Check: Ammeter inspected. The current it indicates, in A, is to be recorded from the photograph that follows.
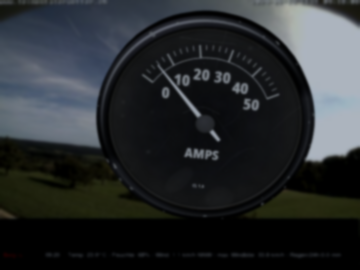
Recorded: 6 A
